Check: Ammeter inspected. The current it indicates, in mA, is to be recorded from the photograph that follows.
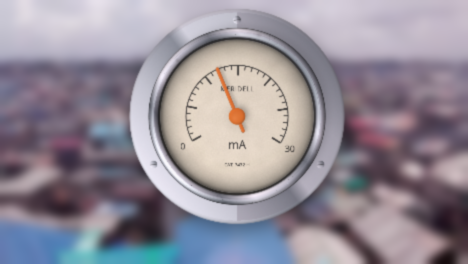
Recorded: 12 mA
